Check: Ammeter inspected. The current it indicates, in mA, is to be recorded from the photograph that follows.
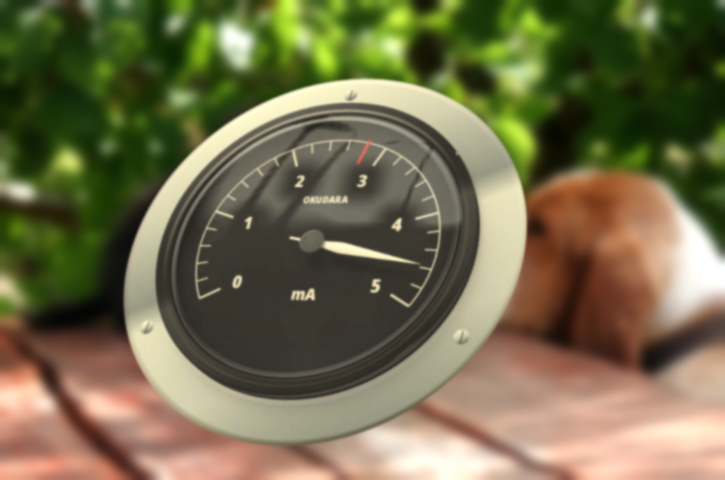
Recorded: 4.6 mA
